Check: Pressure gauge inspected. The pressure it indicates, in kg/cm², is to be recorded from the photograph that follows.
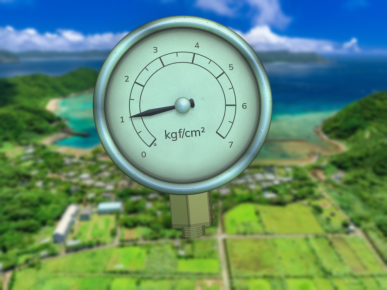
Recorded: 1 kg/cm²
